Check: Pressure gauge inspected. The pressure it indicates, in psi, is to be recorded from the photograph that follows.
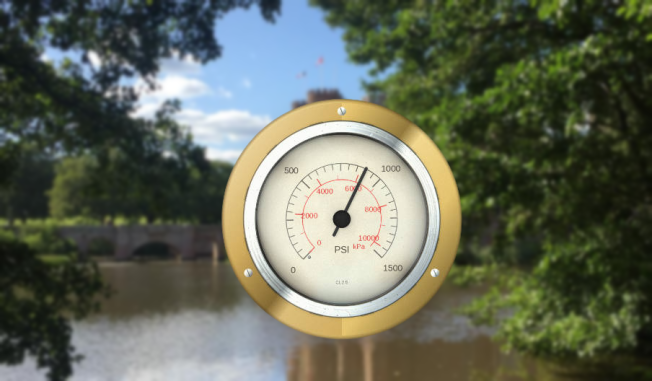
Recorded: 900 psi
